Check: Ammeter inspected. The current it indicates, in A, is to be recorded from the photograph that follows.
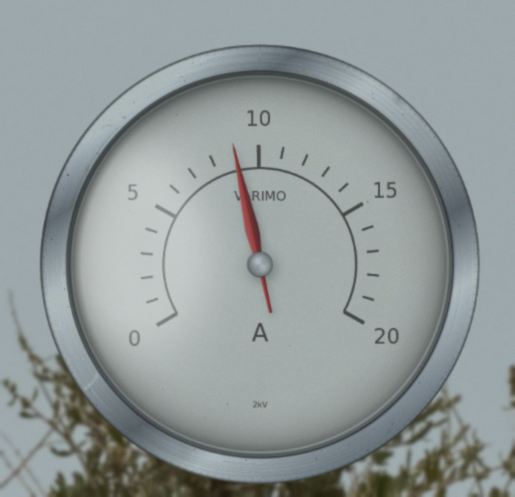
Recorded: 9 A
